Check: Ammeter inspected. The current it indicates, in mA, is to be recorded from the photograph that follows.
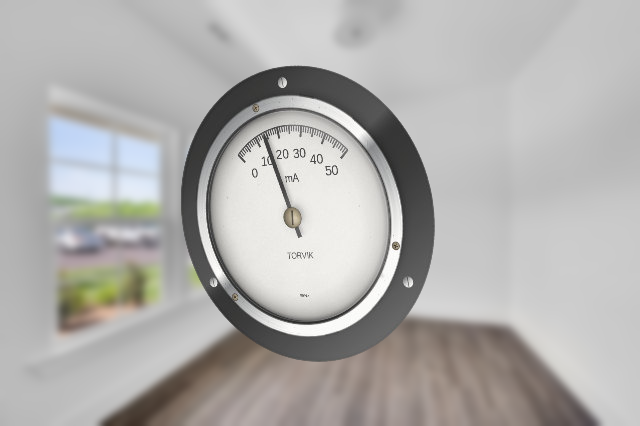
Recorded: 15 mA
